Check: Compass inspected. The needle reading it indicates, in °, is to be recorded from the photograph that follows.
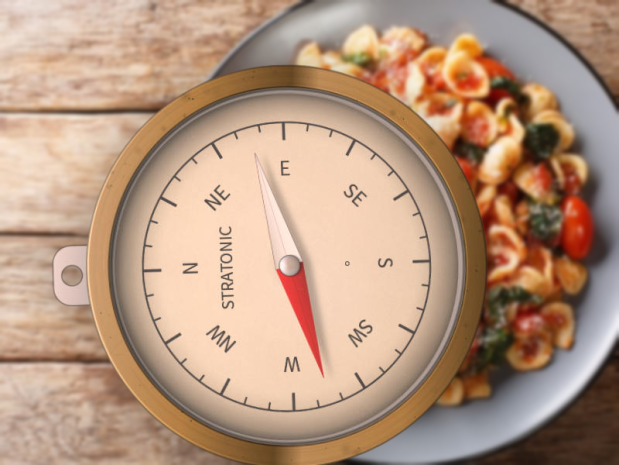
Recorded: 255 °
